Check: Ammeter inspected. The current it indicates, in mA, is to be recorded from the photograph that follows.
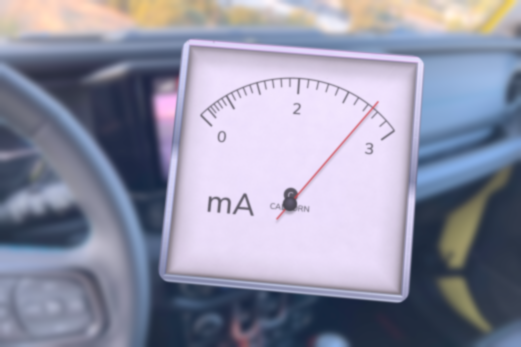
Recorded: 2.75 mA
